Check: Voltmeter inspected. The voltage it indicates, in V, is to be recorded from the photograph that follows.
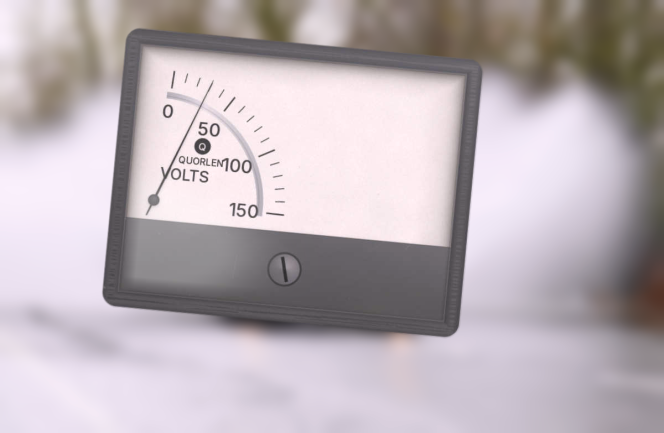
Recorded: 30 V
